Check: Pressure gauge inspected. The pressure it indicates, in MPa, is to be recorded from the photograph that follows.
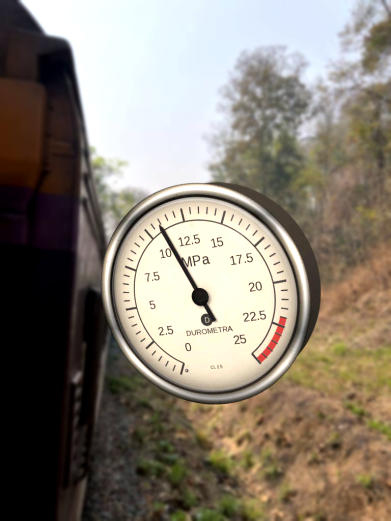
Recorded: 11 MPa
